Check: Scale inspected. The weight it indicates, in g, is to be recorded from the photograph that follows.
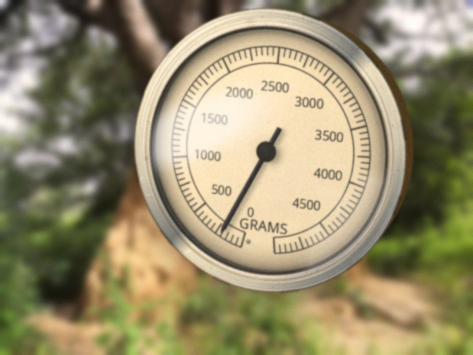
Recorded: 200 g
